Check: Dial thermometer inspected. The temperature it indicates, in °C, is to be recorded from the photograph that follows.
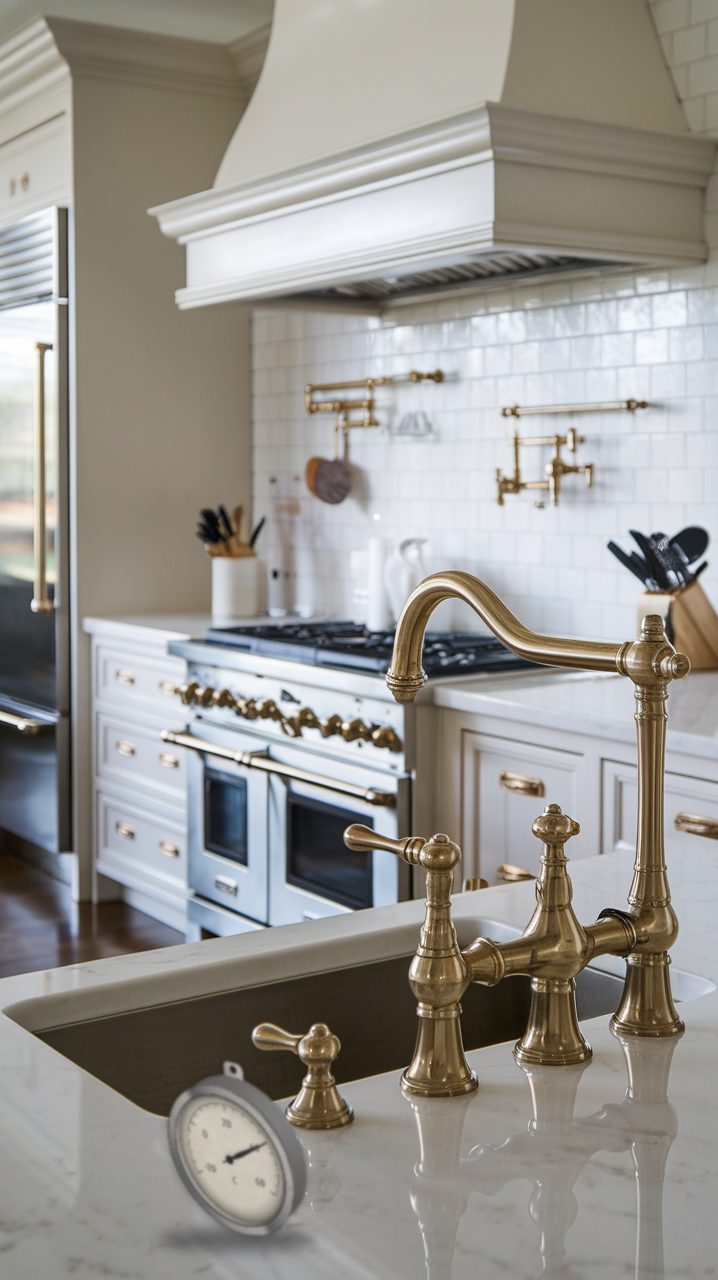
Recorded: 40 °C
